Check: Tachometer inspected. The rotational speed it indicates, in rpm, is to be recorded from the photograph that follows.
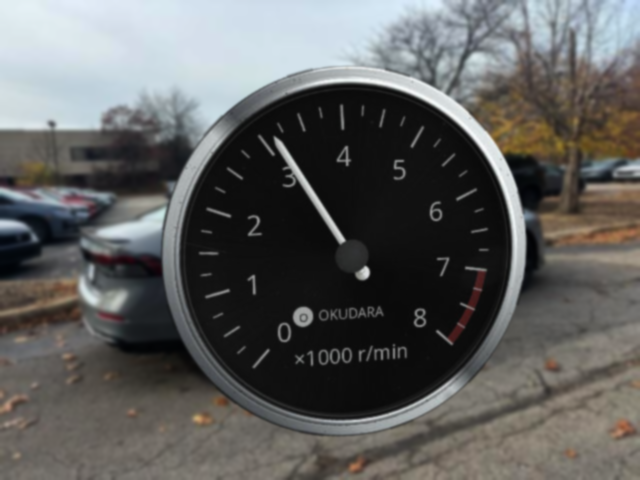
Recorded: 3125 rpm
